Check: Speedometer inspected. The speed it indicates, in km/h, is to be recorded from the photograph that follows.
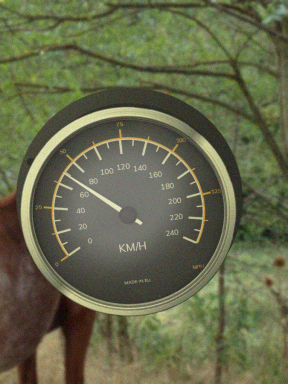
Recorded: 70 km/h
